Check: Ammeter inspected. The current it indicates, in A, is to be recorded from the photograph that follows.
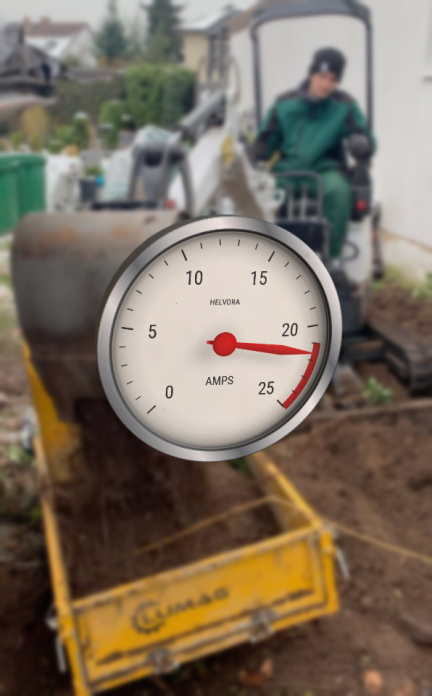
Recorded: 21.5 A
